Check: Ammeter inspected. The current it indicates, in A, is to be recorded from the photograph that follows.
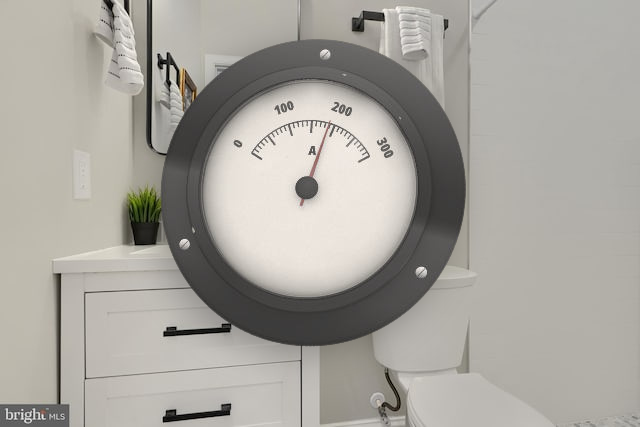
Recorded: 190 A
